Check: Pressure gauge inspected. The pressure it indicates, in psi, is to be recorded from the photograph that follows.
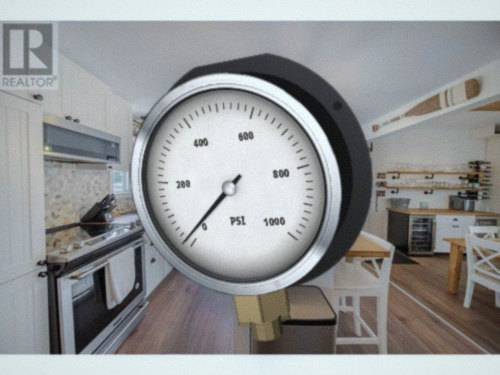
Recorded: 20 psi
